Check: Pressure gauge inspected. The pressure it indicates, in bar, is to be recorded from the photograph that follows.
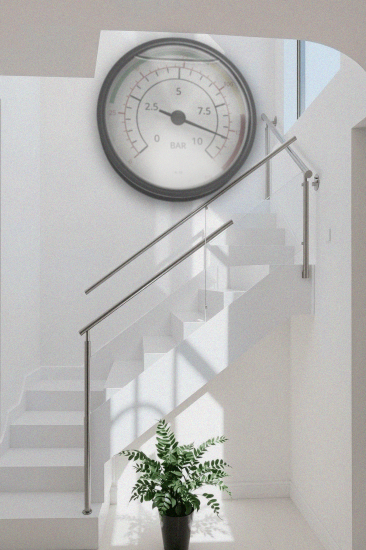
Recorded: 9 bar
